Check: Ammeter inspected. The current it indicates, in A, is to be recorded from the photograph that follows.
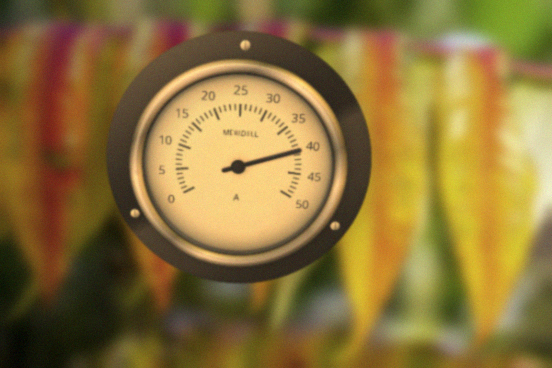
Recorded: 40 A
